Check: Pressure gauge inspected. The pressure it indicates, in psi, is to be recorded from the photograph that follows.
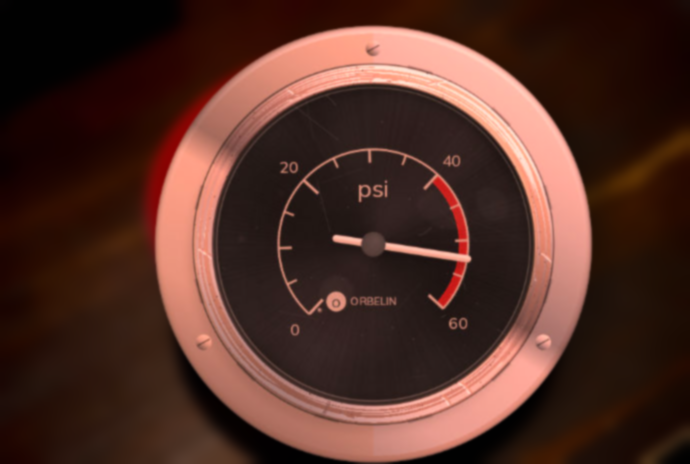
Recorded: 52.5 psi
